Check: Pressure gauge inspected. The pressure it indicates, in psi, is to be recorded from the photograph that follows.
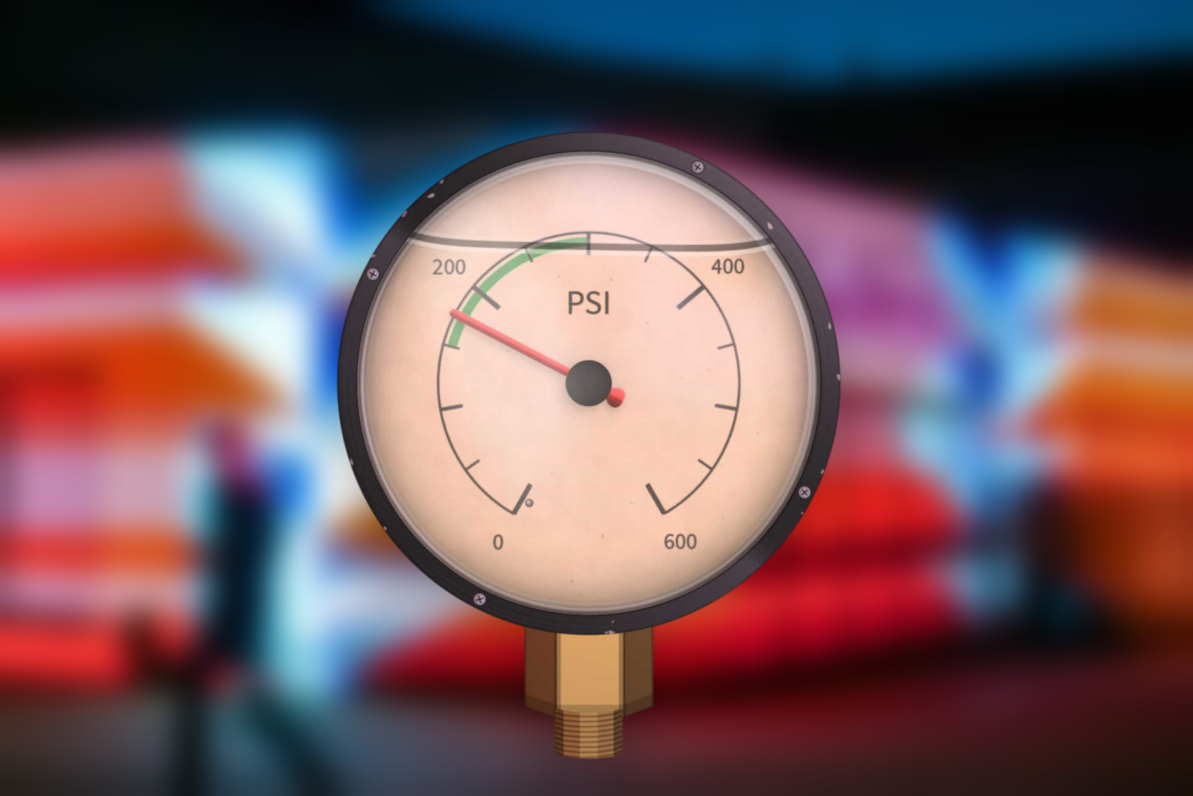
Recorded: 175 psi
